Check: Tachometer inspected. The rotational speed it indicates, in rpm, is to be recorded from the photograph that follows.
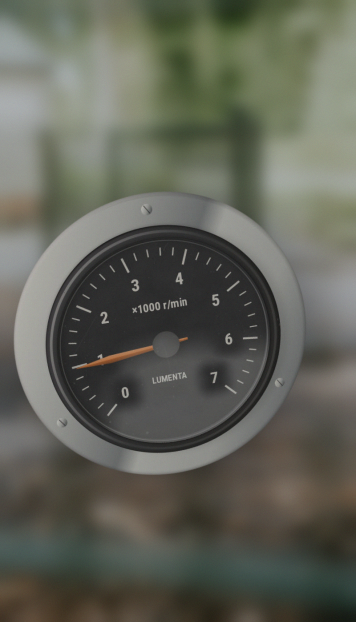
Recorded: 1000 rpm
